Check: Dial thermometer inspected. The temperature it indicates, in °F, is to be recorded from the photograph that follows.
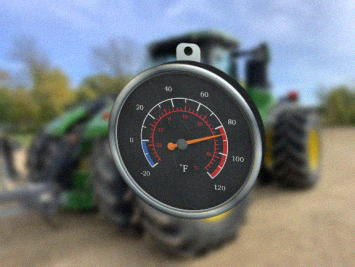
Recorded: 85 °F
